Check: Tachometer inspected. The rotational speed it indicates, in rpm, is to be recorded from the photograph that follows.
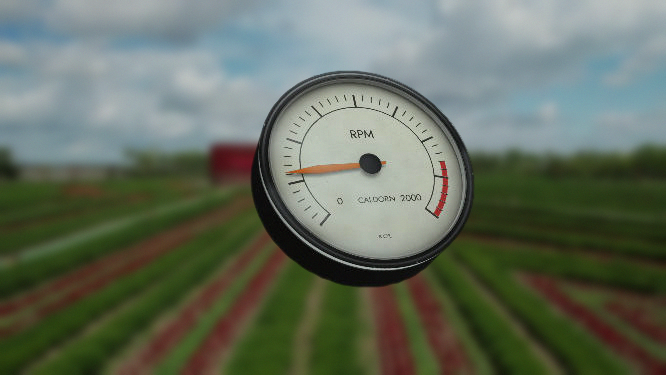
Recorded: 300 rpm
